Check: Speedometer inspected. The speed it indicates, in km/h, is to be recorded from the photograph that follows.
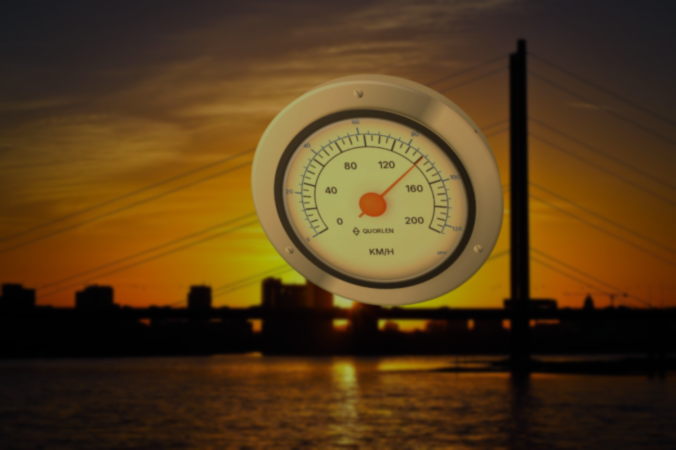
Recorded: 140 km/h
